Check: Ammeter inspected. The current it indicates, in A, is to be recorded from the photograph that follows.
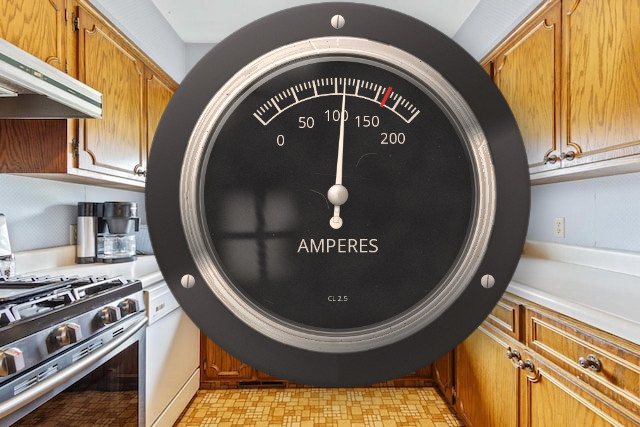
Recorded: 110 A
